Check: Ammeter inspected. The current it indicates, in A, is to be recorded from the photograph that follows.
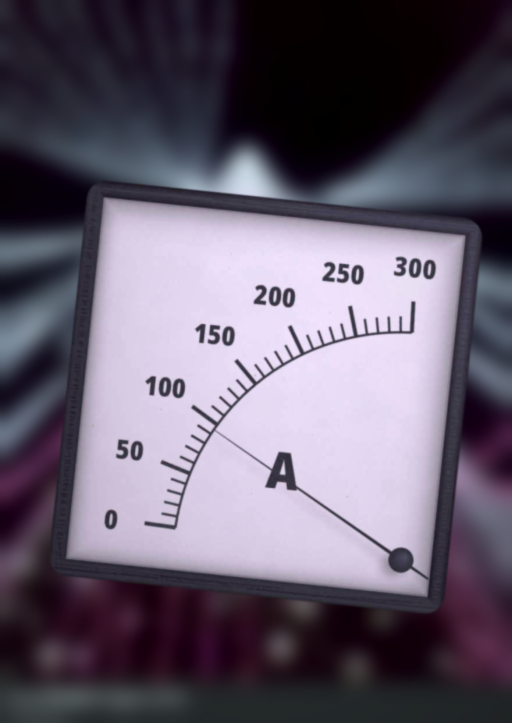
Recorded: 95 A
